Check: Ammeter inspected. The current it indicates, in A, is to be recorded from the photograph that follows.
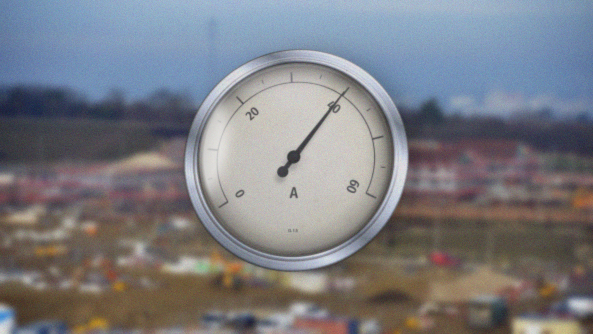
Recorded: 40 A
